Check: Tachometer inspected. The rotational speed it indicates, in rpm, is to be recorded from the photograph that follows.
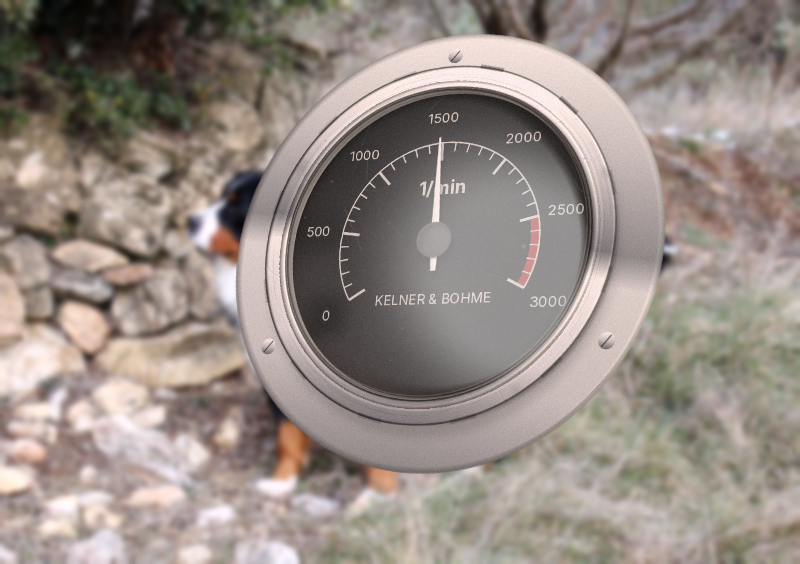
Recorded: 1500 rpm
